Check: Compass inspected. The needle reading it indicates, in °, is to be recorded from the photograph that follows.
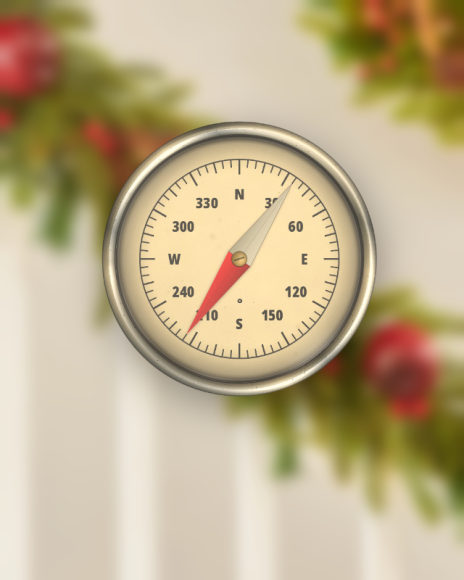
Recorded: 215 °
